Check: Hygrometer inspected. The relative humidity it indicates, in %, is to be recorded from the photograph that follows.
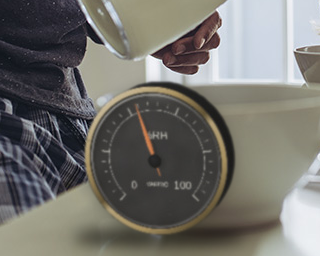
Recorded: 44 %
